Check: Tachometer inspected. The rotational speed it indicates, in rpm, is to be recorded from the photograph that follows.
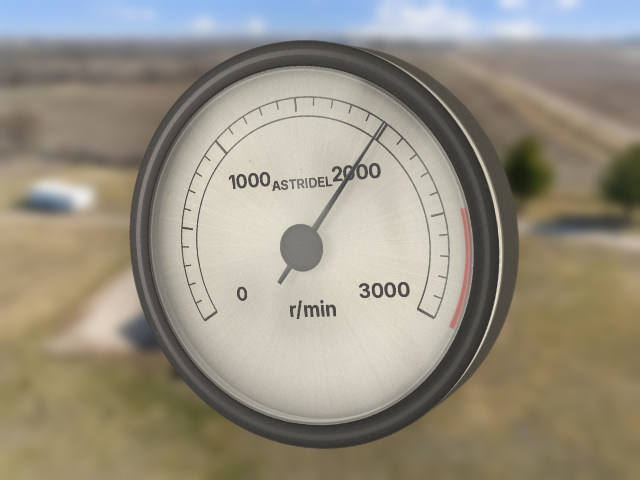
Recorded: 2000 rpm
